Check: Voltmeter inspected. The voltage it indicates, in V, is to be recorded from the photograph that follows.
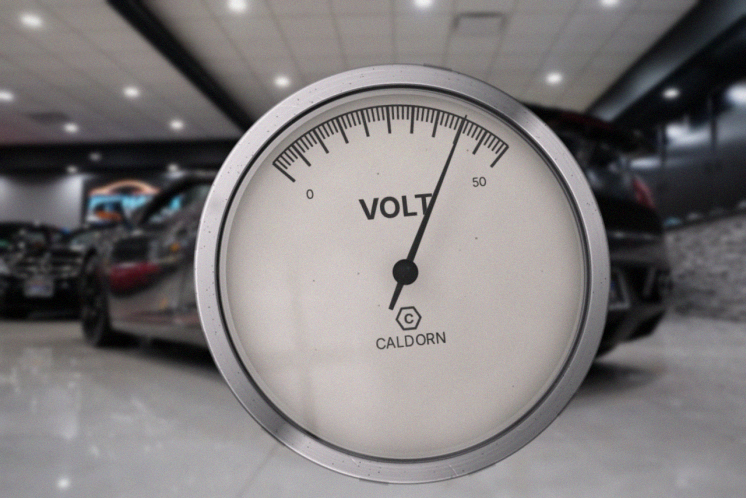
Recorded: 40 V
